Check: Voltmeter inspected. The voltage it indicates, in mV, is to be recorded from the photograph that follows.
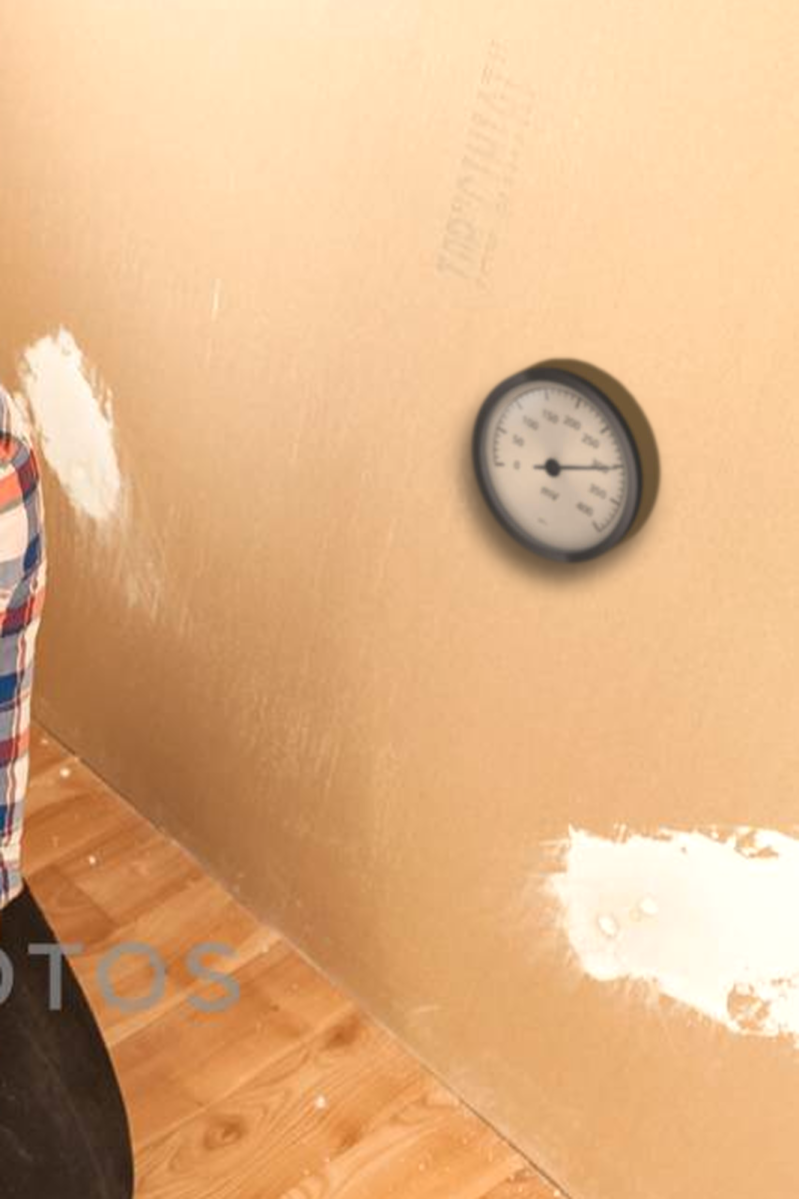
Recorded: 300 mV
